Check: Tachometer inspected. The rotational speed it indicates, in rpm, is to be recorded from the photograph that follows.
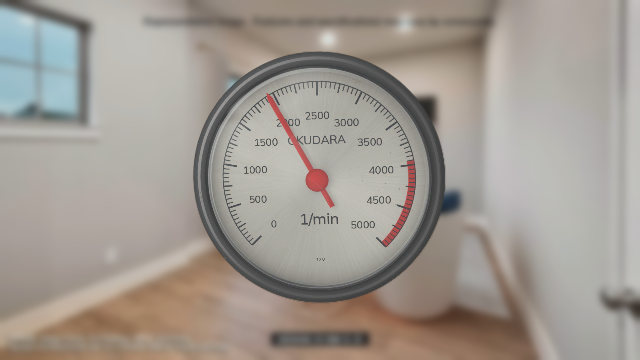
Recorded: 1950 rpm
